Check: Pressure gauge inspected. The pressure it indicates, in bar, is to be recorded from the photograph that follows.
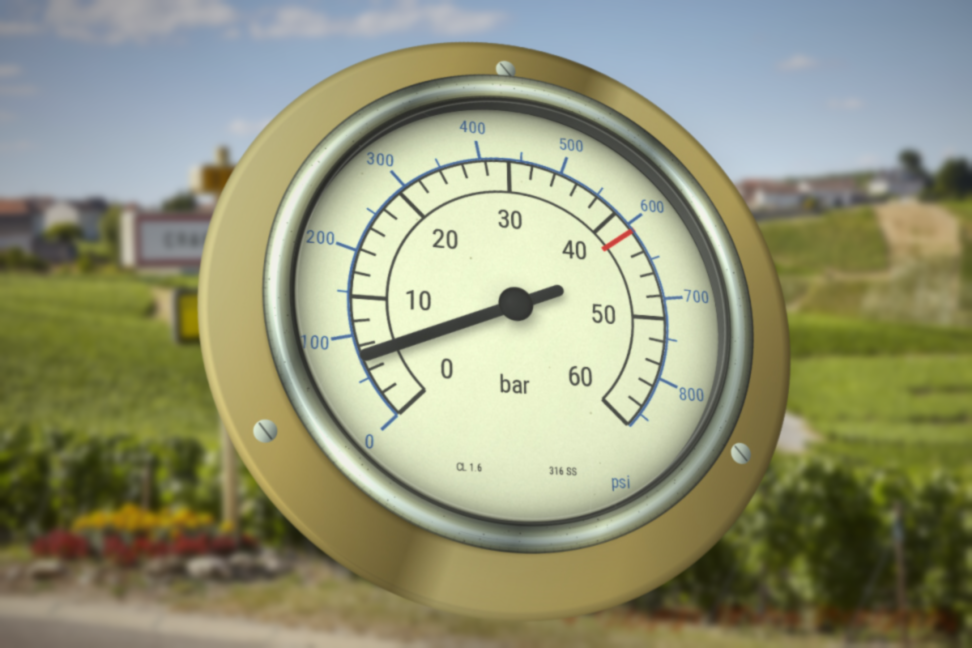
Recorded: 5 bar
